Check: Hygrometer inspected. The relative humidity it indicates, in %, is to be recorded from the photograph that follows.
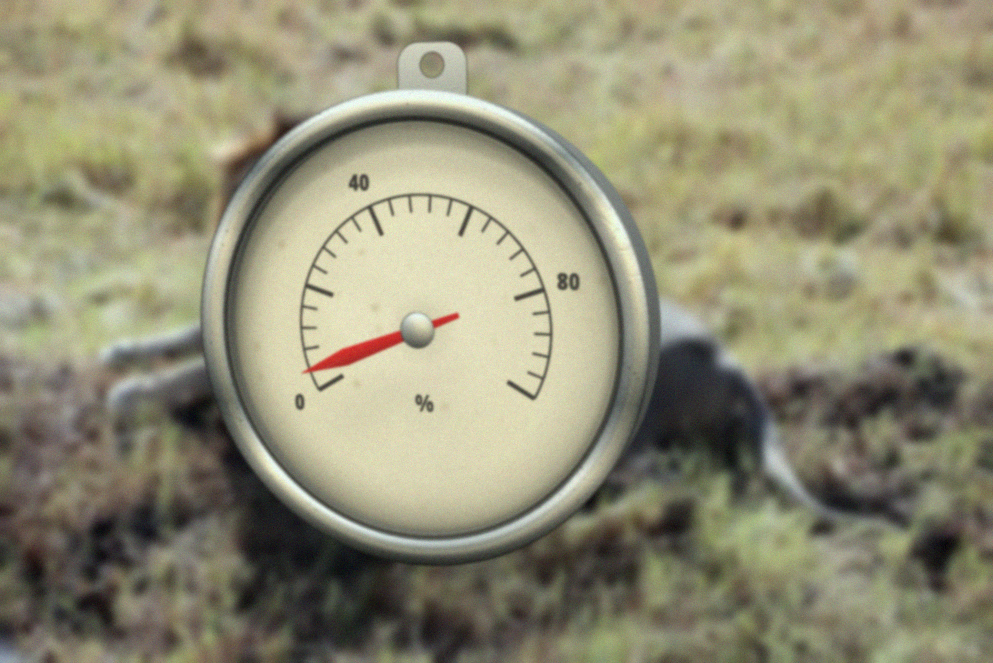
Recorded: 4 %
